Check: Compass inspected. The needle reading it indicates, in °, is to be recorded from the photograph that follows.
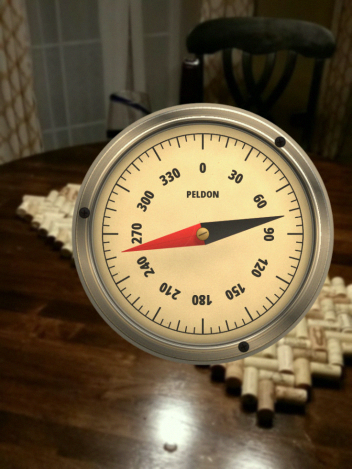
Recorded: 257.5 °
